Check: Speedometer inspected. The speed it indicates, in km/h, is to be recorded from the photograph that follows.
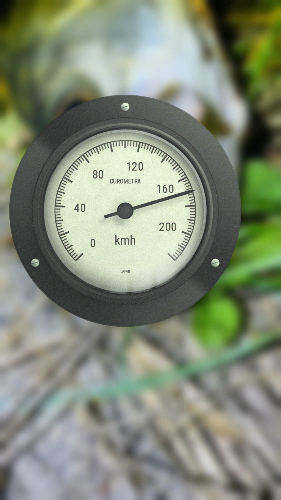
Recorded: 170 km/h
